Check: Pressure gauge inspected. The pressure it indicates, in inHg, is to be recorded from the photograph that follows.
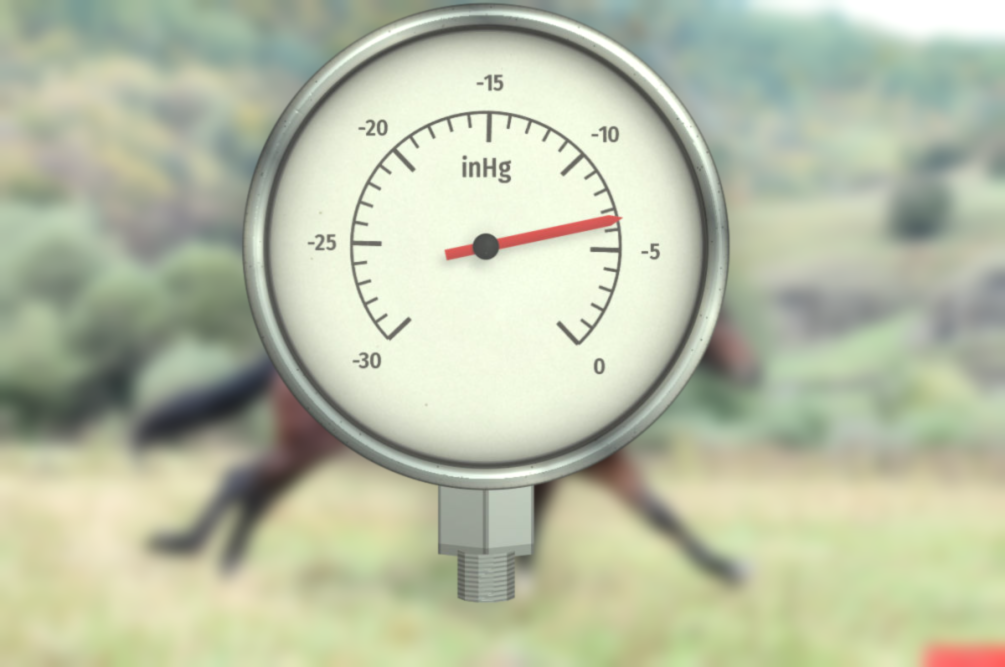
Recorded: -6.5 inHg
